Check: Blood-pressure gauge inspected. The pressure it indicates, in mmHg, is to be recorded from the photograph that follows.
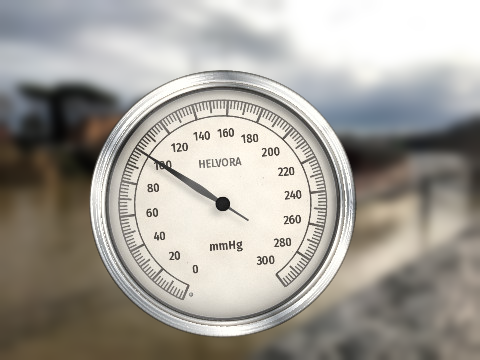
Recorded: 100 mmHg
